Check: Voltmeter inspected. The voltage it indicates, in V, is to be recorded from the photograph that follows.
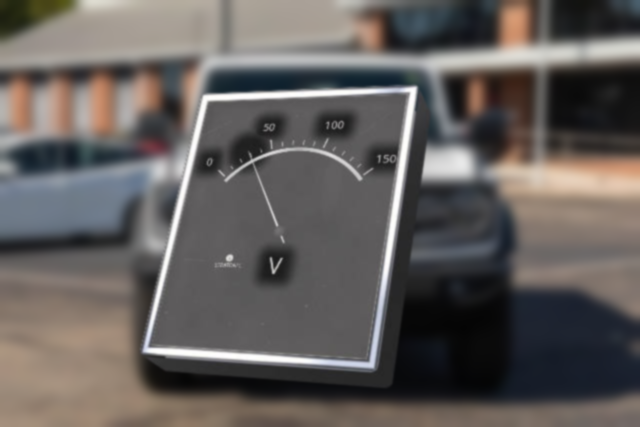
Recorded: 30 V
